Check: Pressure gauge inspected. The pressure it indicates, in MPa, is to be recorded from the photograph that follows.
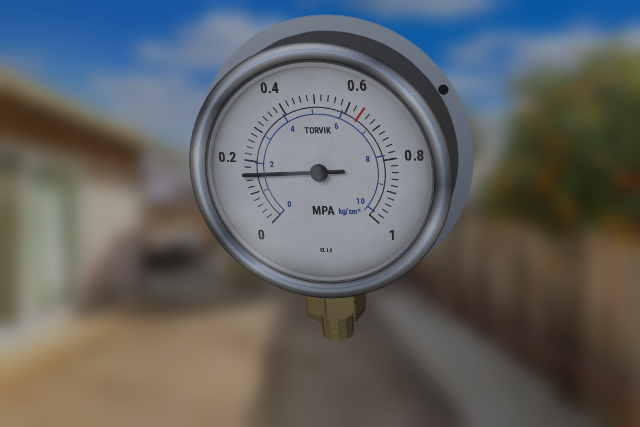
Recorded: 0.16 MPa
